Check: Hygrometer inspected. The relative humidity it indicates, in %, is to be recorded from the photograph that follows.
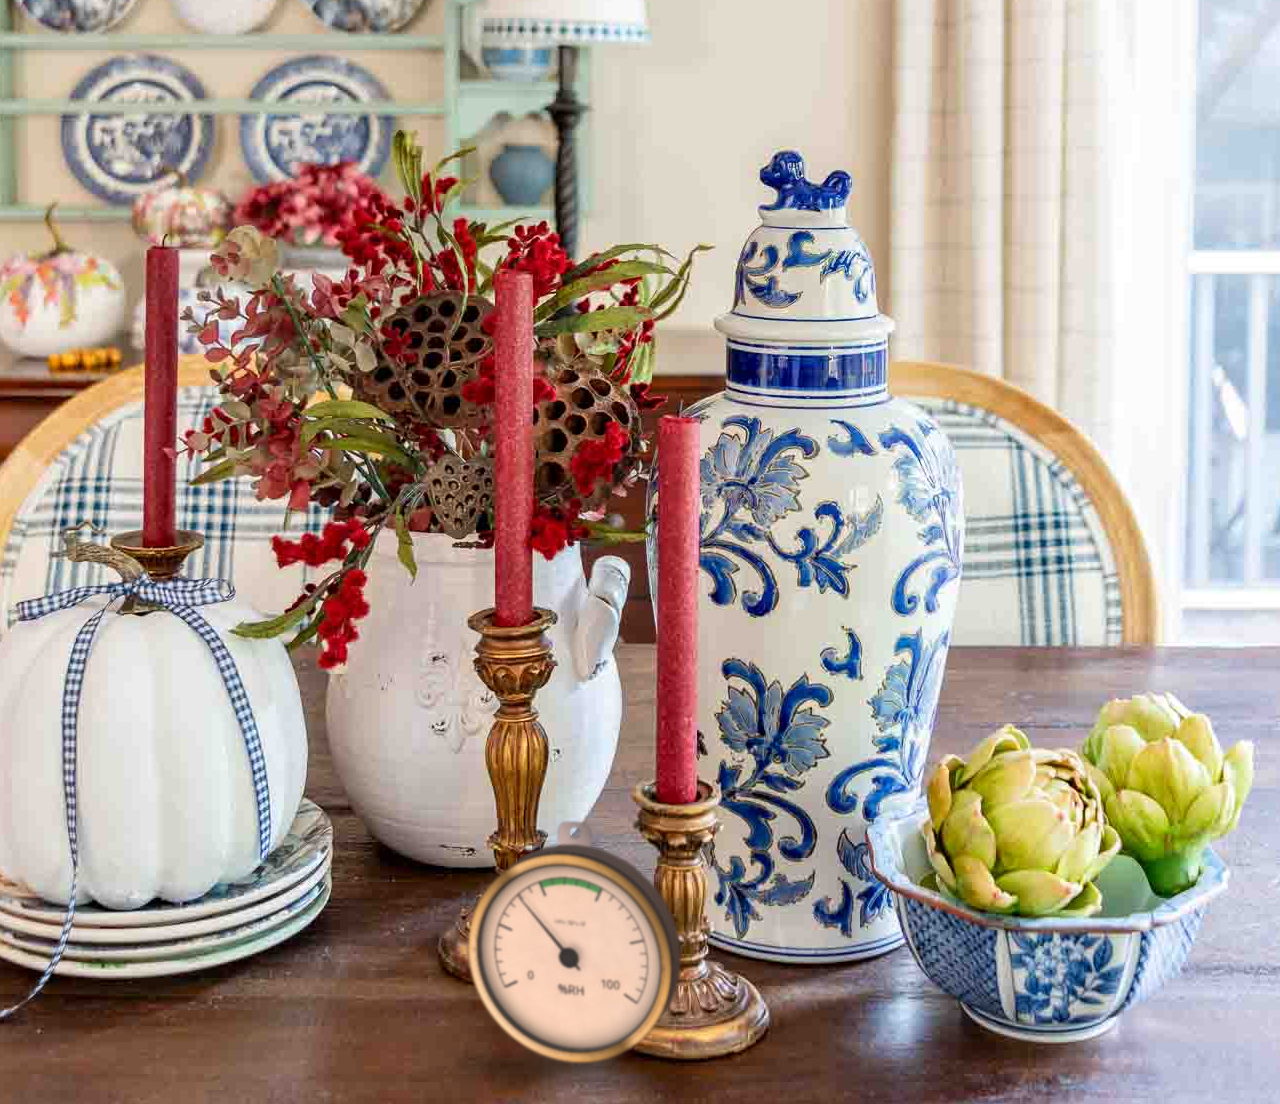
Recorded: 32 %
